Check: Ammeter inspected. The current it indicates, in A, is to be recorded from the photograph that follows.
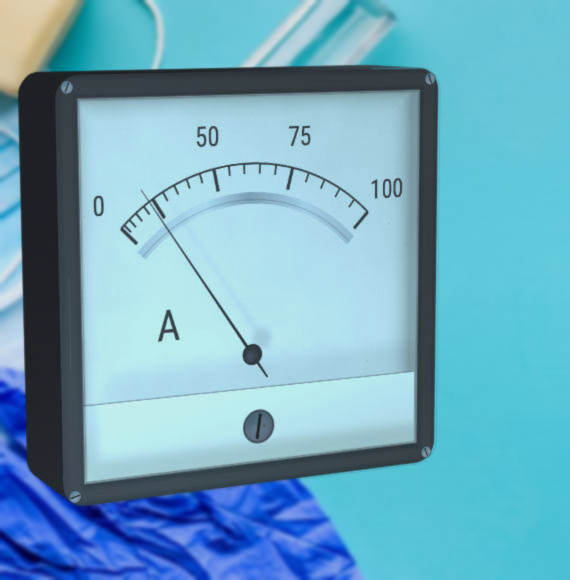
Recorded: 22.5 A
